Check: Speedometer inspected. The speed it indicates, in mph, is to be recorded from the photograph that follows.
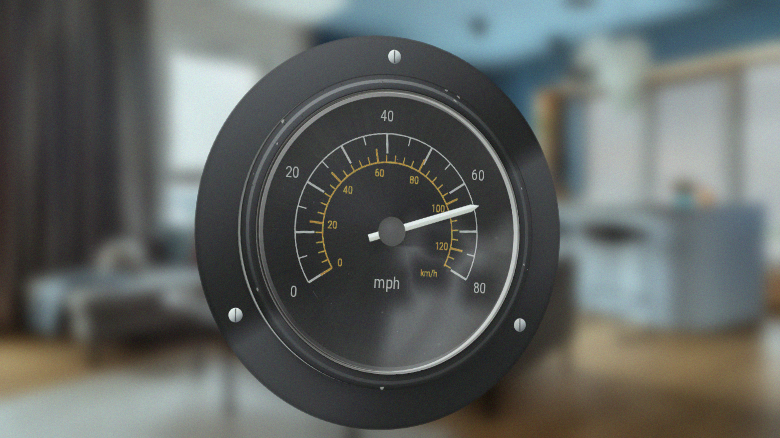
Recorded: 65 mph
